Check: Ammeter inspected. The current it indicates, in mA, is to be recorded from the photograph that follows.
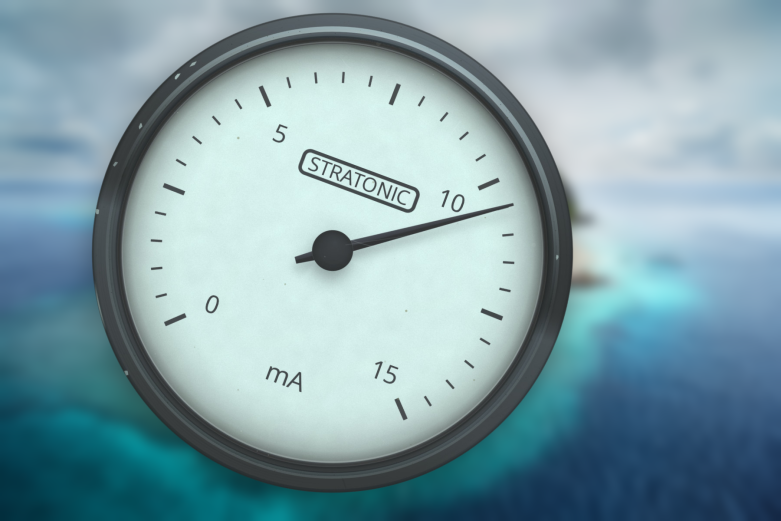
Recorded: 10.5 mA
